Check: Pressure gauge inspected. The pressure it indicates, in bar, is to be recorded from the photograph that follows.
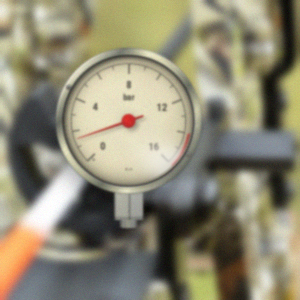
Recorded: 1.5 bar
